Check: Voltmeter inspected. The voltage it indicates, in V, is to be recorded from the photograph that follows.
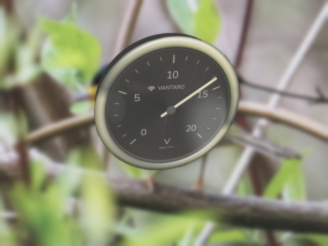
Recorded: 14 V
